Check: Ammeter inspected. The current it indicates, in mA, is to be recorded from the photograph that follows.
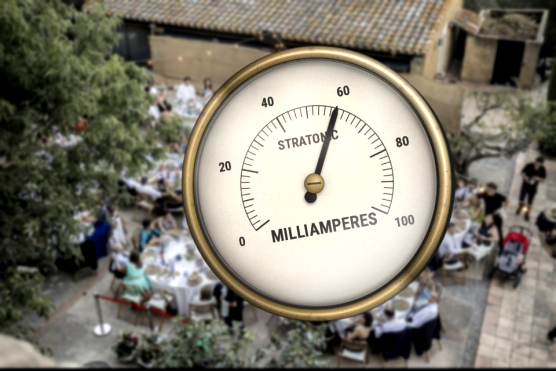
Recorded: 60 mA
